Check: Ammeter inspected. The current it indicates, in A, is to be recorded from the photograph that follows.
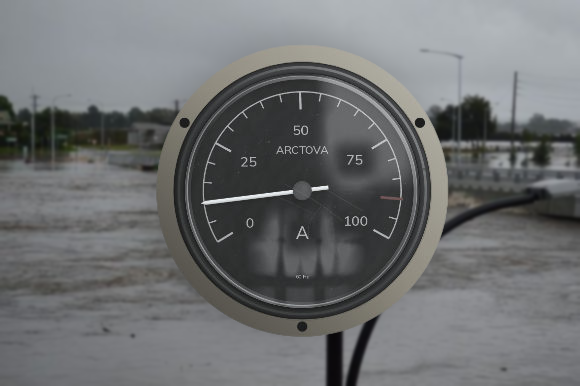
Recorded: 10 A
